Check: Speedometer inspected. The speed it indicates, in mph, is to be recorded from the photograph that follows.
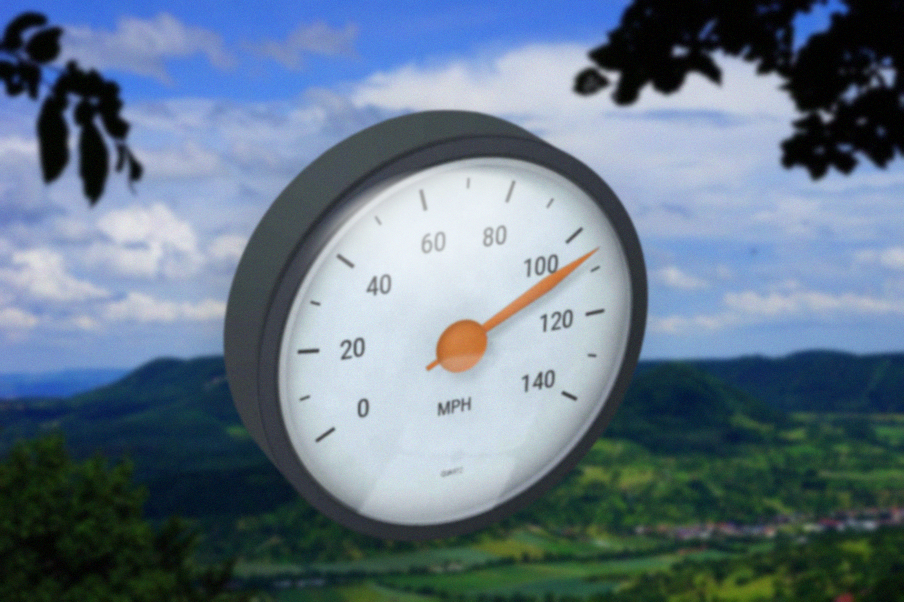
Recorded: 105 mph
